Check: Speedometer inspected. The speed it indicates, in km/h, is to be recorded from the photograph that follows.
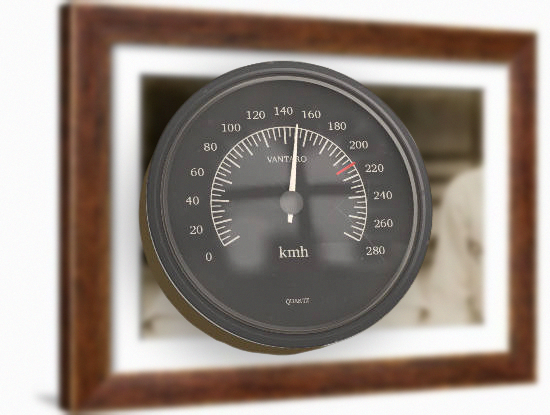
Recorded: 150 km/h
